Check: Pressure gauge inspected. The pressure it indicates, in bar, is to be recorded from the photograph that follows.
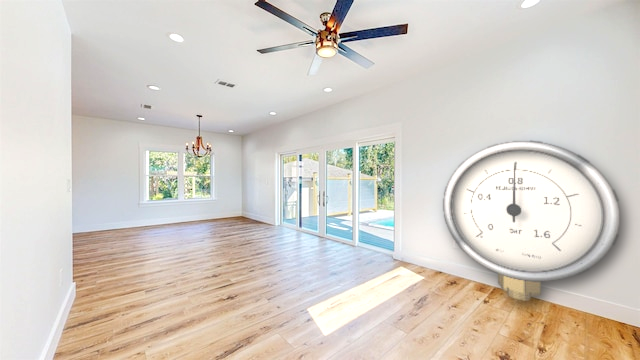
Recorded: 0.8 bar
